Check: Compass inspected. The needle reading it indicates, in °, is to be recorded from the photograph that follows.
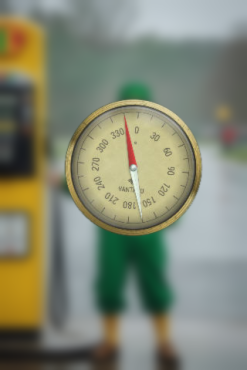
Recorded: 345 °
